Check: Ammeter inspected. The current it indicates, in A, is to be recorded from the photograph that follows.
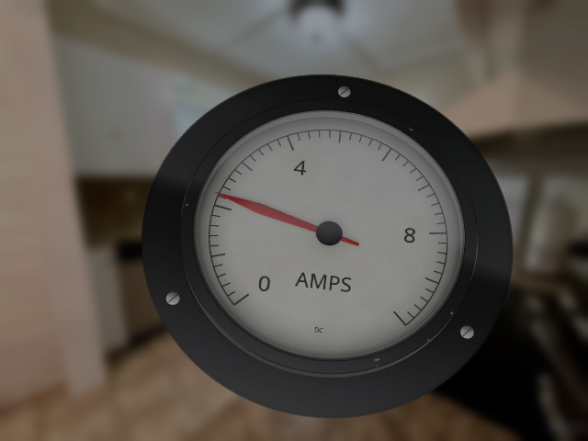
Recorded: 2.2 A
